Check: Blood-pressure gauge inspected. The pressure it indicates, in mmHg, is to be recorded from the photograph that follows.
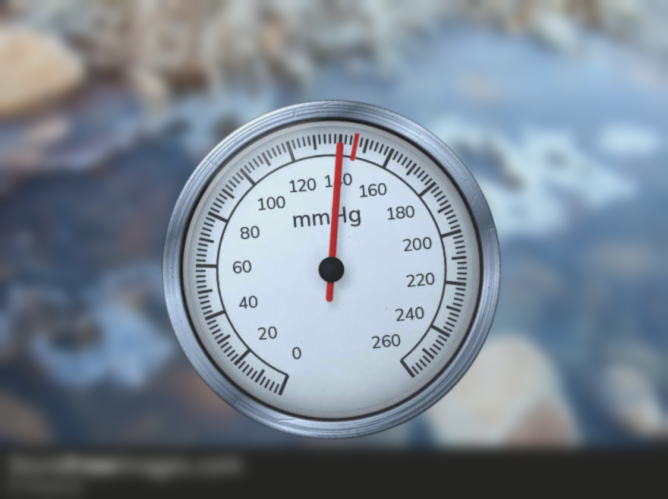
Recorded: 140 mmHg
